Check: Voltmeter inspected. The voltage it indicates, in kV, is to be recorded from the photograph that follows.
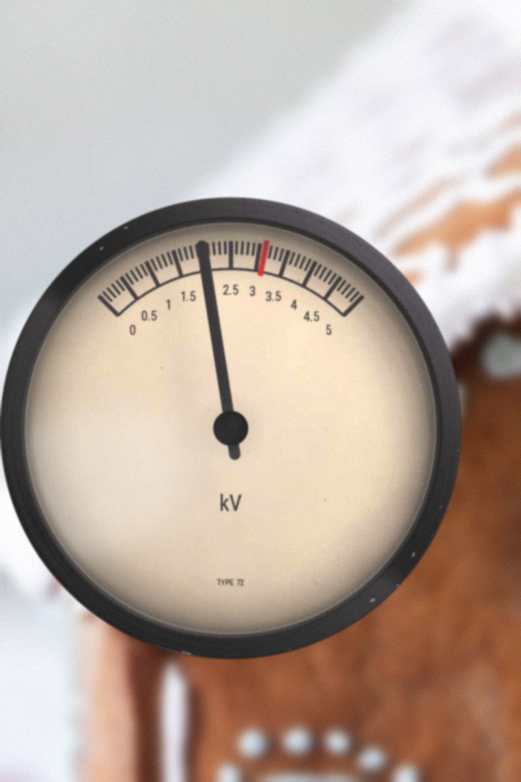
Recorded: 2 kV
